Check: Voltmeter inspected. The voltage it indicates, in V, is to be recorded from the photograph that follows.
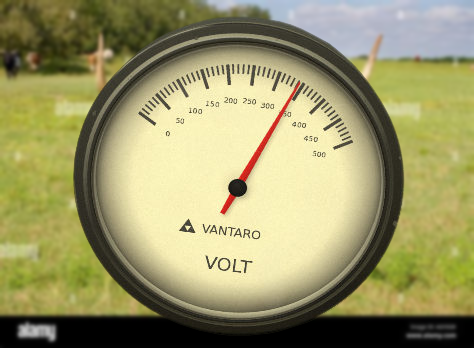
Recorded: 340 V
